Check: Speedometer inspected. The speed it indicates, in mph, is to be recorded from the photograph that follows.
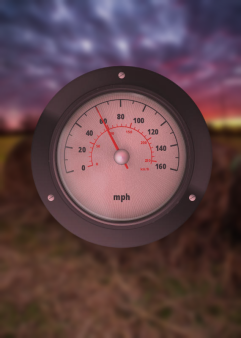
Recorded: 60 mph
